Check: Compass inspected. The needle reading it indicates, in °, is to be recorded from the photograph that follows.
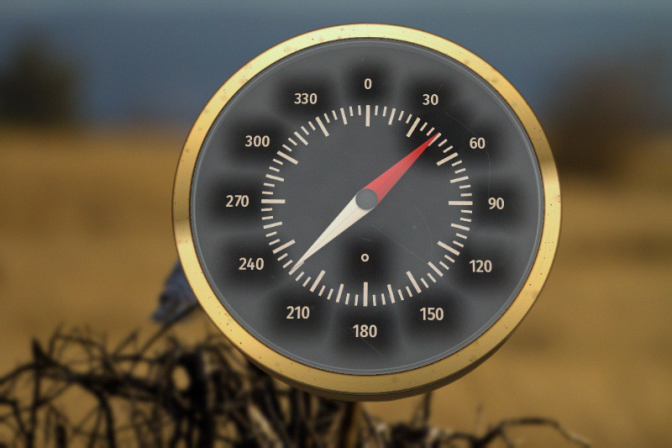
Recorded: 45 °
